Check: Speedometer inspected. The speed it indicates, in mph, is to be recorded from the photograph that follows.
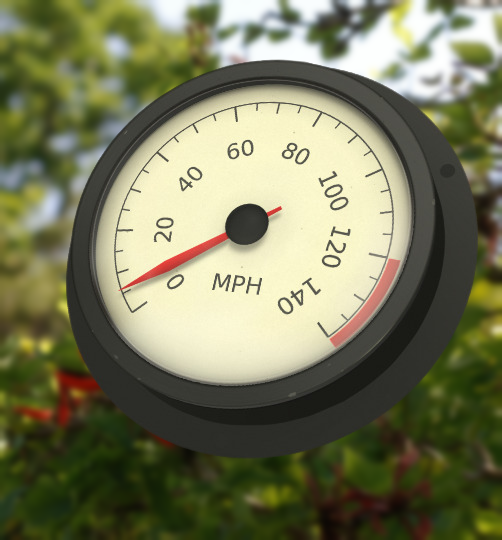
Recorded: 5 mph
